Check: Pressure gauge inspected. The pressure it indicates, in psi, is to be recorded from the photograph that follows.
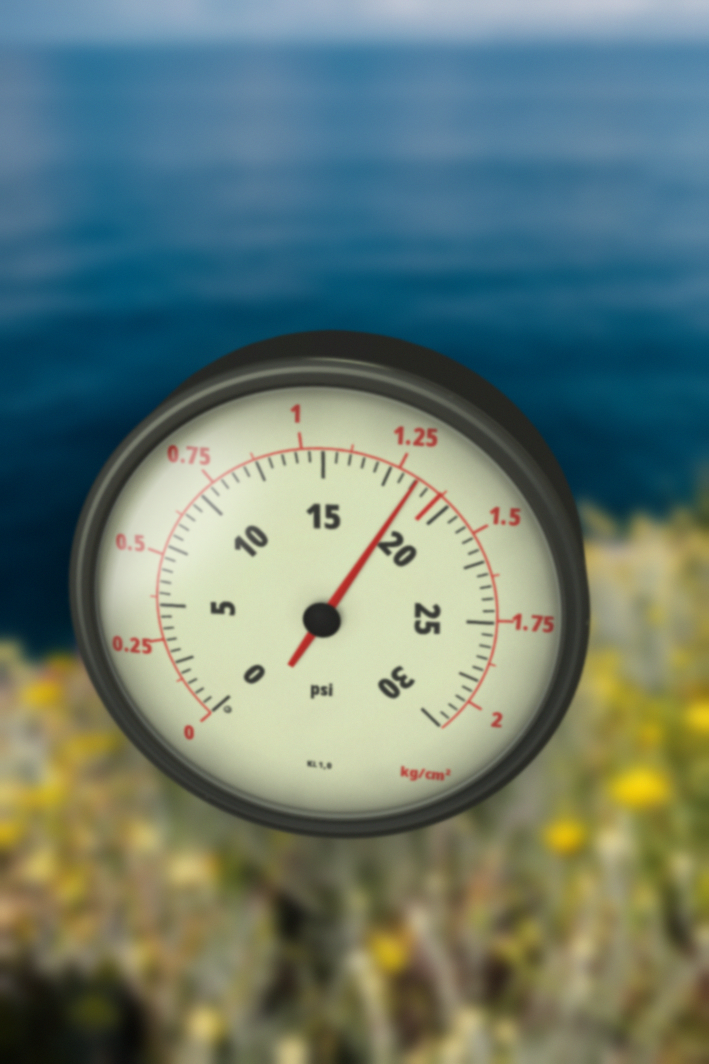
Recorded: 18.5 psi
